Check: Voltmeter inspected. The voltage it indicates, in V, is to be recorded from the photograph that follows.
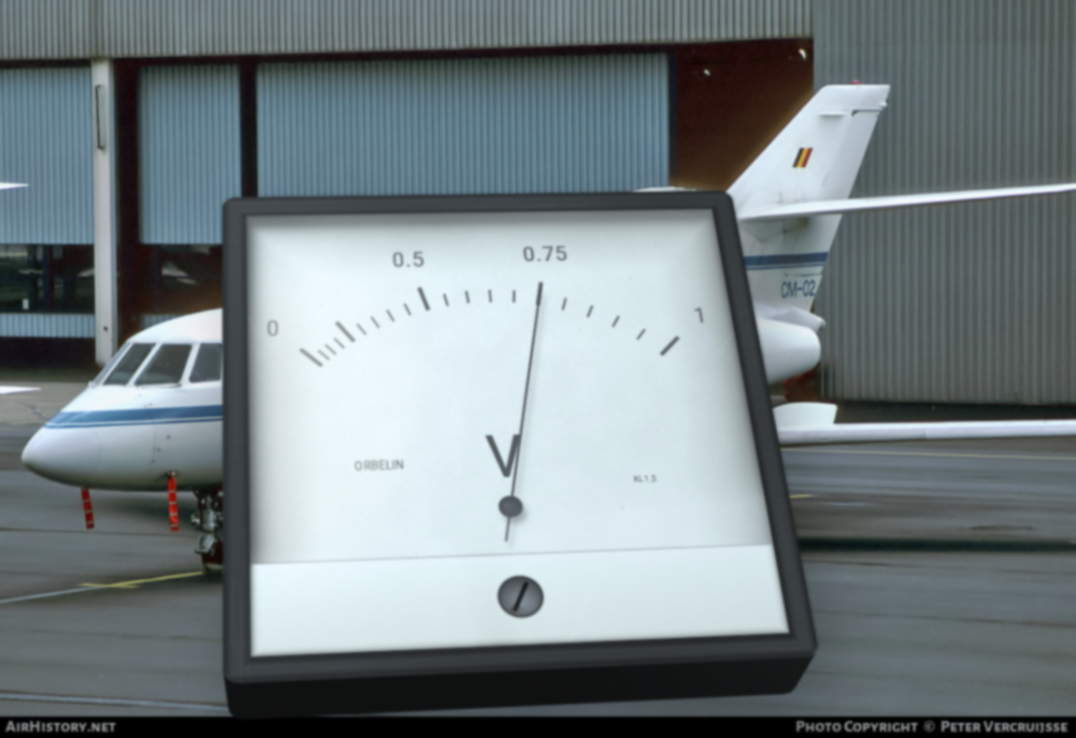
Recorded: 0.75 V
